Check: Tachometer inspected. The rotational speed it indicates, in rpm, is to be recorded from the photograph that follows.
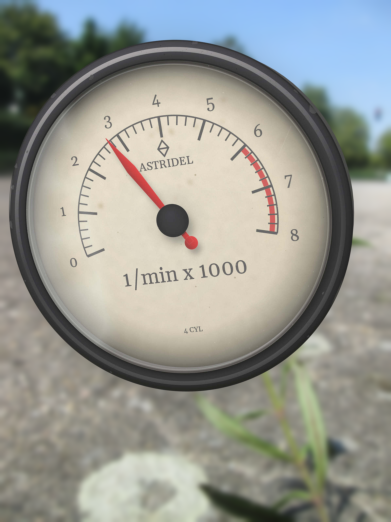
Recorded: 2800 rpm
